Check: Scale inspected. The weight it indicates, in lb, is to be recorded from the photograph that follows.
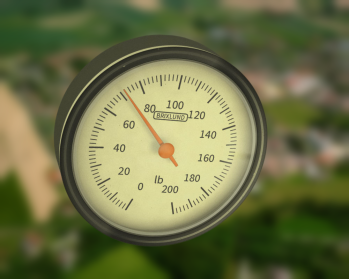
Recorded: 72 lb
